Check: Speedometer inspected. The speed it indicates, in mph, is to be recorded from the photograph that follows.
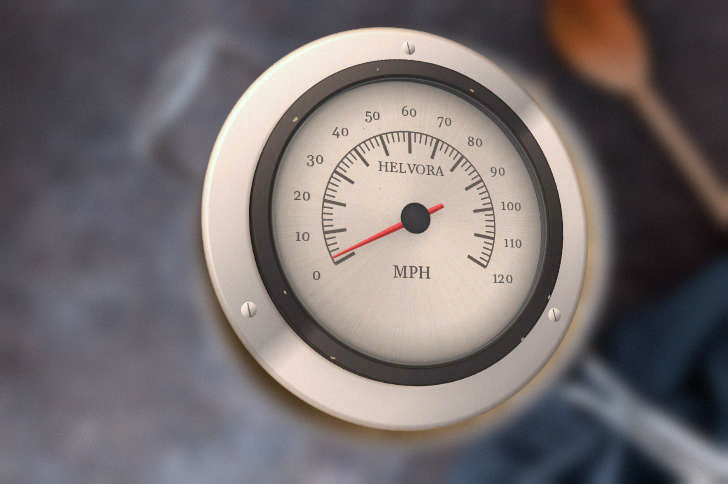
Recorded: 2 mph
